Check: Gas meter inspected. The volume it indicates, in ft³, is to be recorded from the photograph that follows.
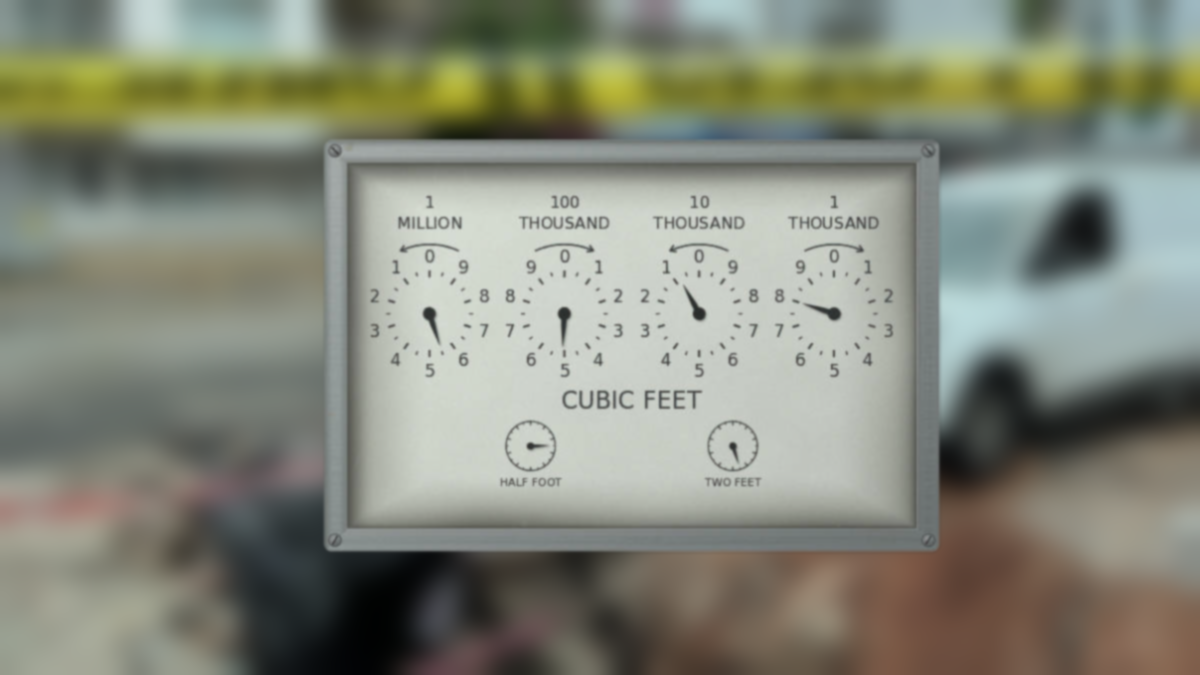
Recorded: 550800 ft³
